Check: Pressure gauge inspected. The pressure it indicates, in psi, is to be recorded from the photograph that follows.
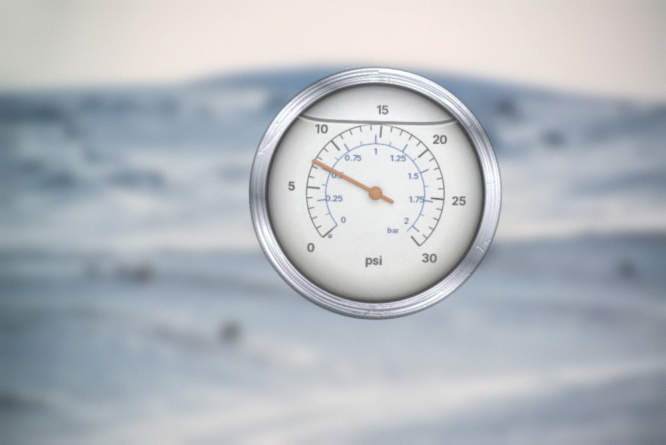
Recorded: 7.5 psi
